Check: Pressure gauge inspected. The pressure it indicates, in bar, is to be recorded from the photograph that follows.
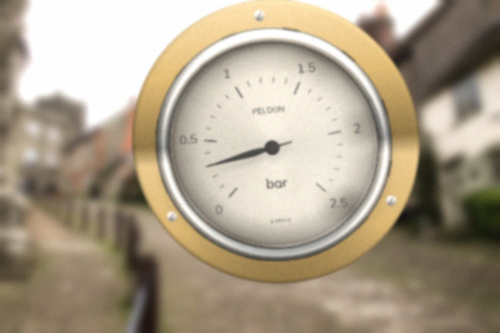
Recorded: 0.3 bar
